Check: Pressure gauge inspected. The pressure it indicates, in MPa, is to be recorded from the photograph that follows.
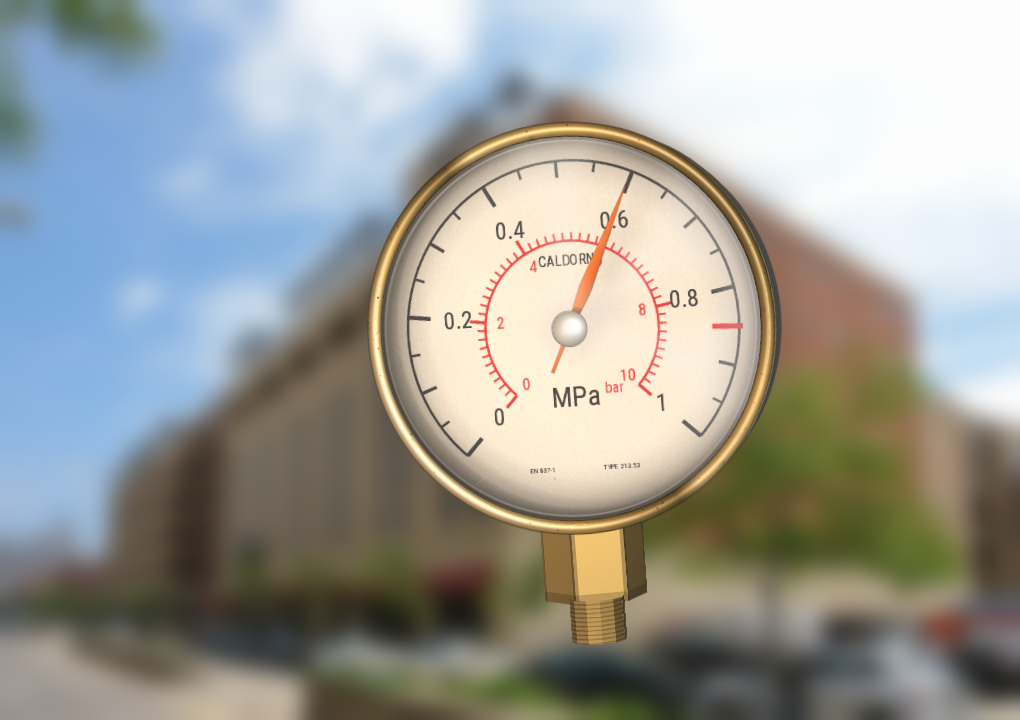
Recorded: 0.6 MPa
